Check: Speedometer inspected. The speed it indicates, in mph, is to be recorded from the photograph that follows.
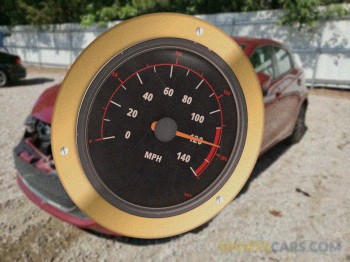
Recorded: 120 mph
